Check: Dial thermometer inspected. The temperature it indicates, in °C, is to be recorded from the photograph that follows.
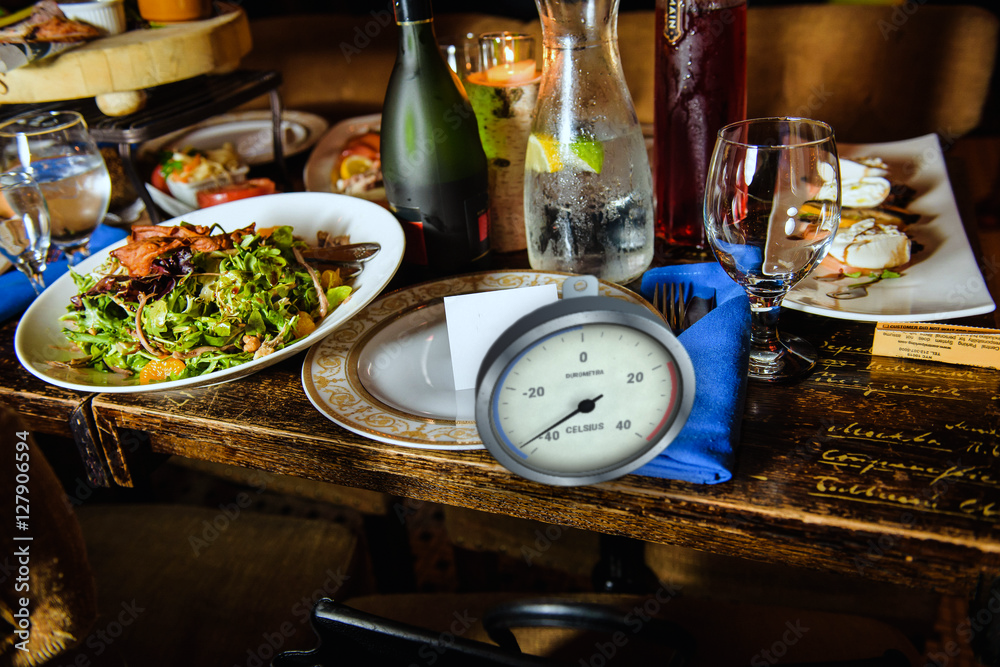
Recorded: -36 °C
